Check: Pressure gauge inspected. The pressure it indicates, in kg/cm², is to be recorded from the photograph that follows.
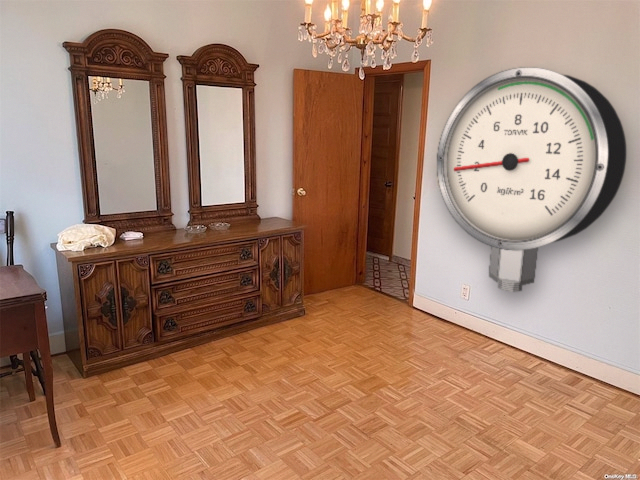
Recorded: 2 kg/cm²
